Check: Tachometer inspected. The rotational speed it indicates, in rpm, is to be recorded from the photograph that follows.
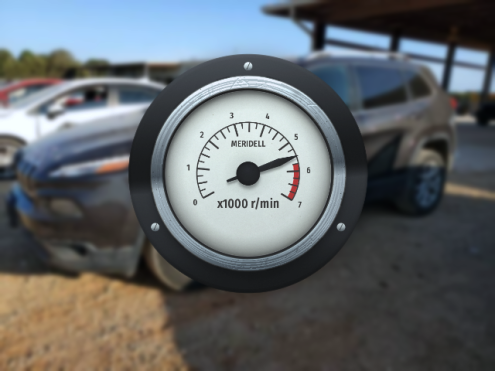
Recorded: 5500 rpm
